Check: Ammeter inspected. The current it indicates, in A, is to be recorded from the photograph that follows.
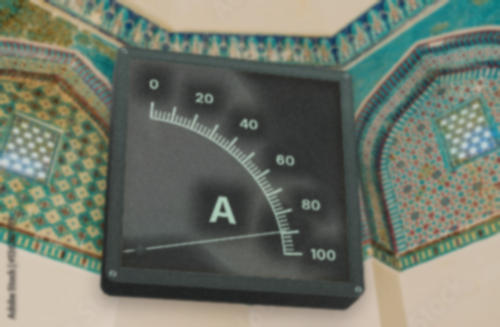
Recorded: 90 A
